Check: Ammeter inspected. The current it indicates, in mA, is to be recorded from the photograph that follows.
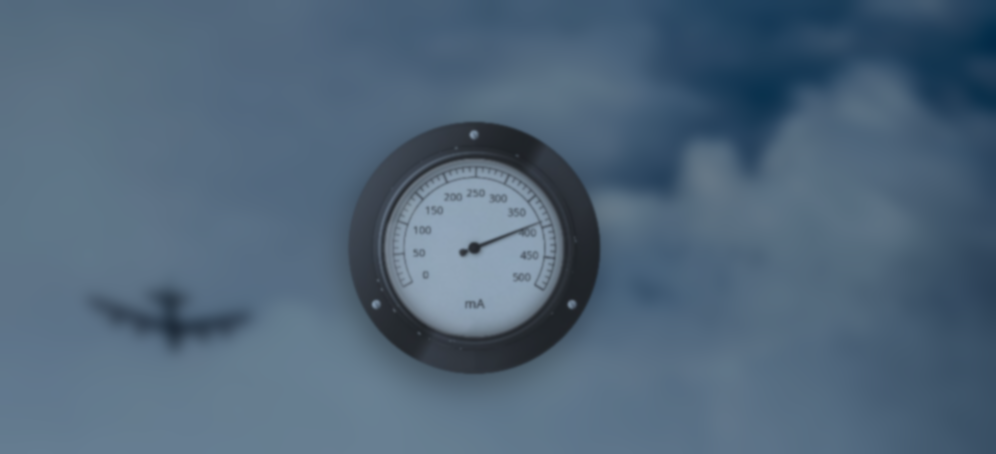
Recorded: 390 mA
